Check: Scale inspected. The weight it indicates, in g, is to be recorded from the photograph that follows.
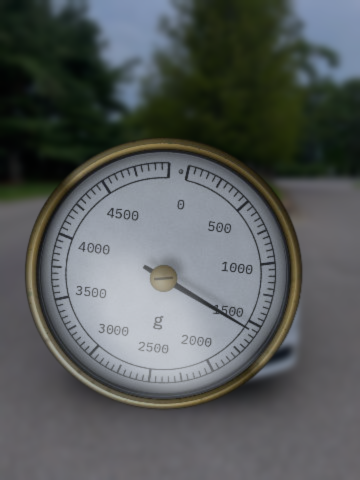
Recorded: 1550 g
